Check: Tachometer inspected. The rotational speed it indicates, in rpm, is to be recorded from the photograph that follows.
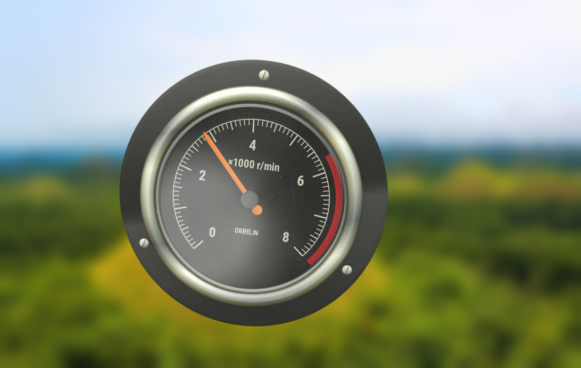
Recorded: 2900 rpm
